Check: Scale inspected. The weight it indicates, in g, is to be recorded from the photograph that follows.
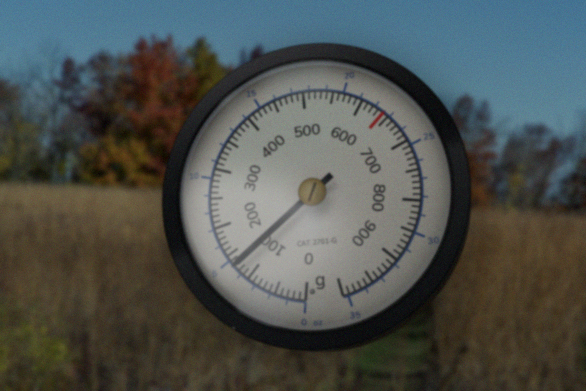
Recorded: 130 g
